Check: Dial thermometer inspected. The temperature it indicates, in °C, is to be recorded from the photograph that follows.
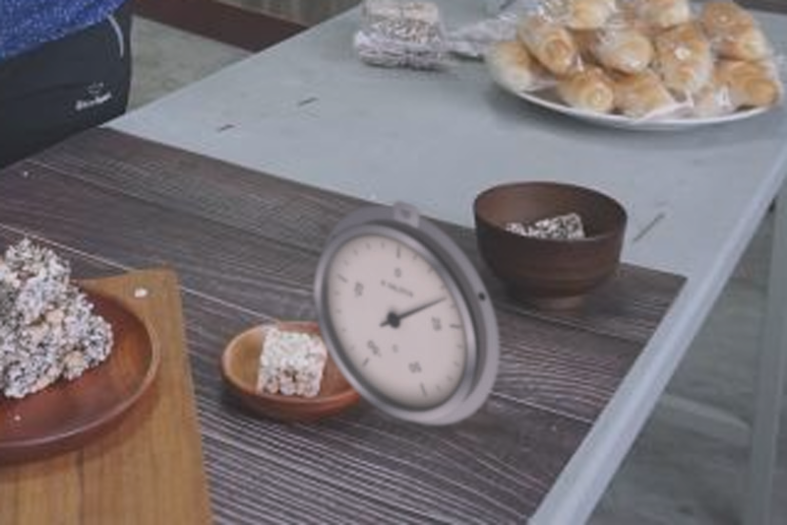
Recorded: 17.5 °C
